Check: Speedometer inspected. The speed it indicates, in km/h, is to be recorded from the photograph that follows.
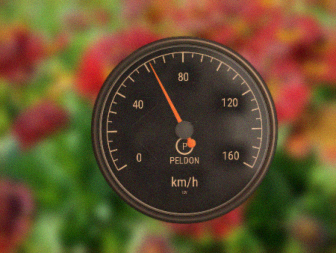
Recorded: 62.5 km/h
